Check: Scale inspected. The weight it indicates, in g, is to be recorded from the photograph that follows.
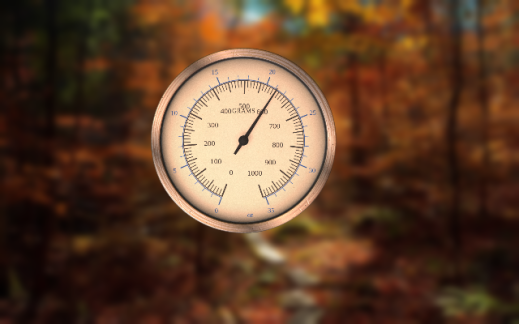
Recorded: 600 g
